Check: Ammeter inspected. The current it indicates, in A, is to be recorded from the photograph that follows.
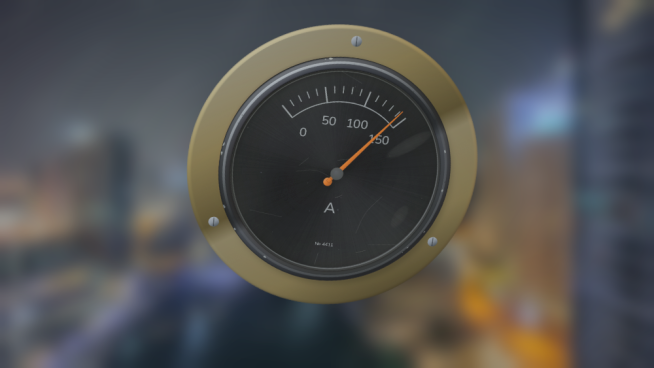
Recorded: 140 A
